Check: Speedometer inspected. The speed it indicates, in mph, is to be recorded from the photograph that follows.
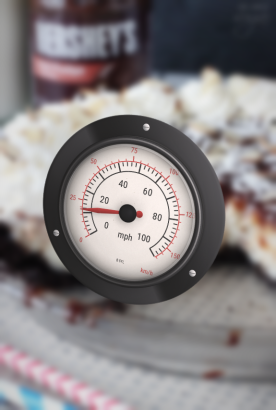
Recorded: 12 mph
